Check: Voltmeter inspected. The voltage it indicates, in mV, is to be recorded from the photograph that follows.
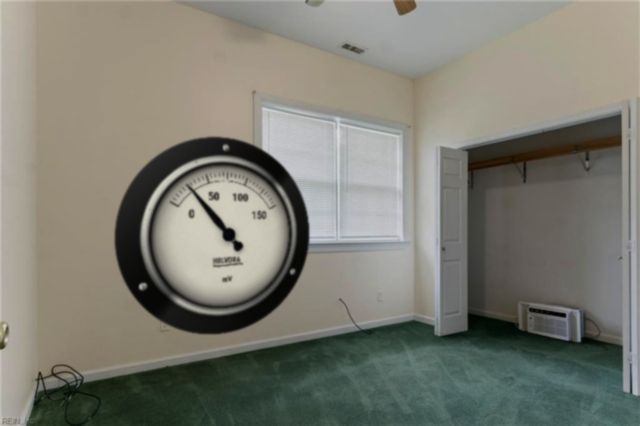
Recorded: 25 mV
